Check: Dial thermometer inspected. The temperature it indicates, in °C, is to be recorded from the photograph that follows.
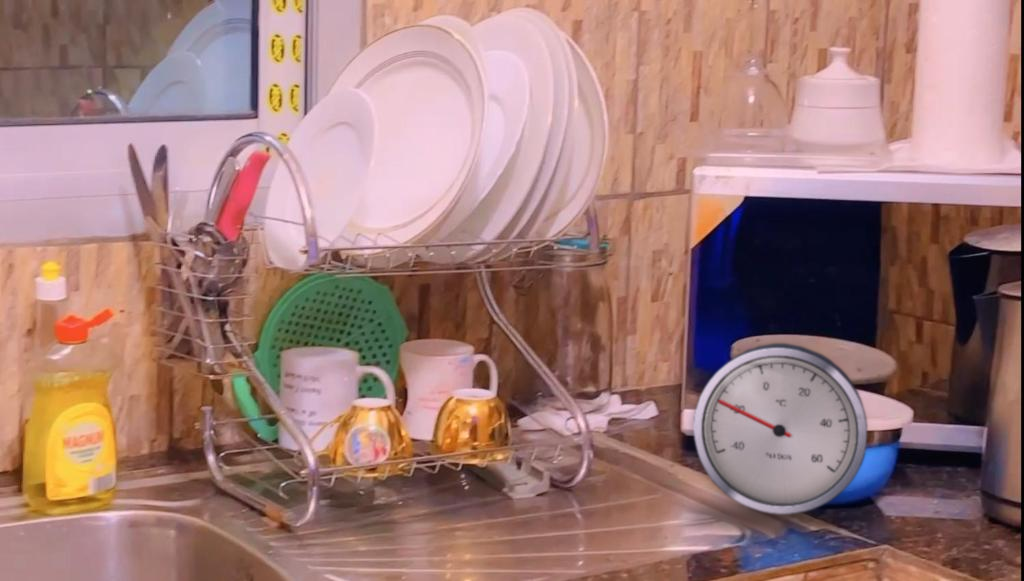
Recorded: -20 °C
